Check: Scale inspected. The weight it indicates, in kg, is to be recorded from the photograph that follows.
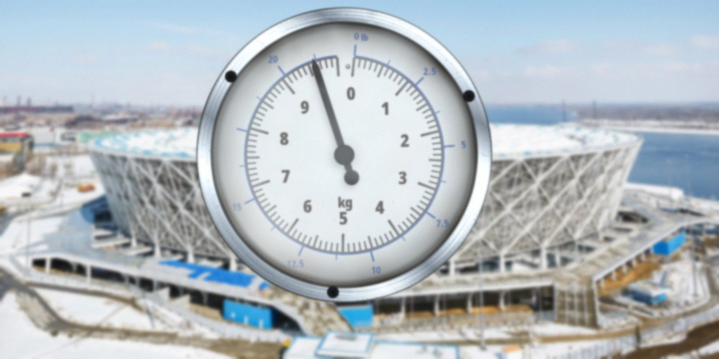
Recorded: 9.6 kg
